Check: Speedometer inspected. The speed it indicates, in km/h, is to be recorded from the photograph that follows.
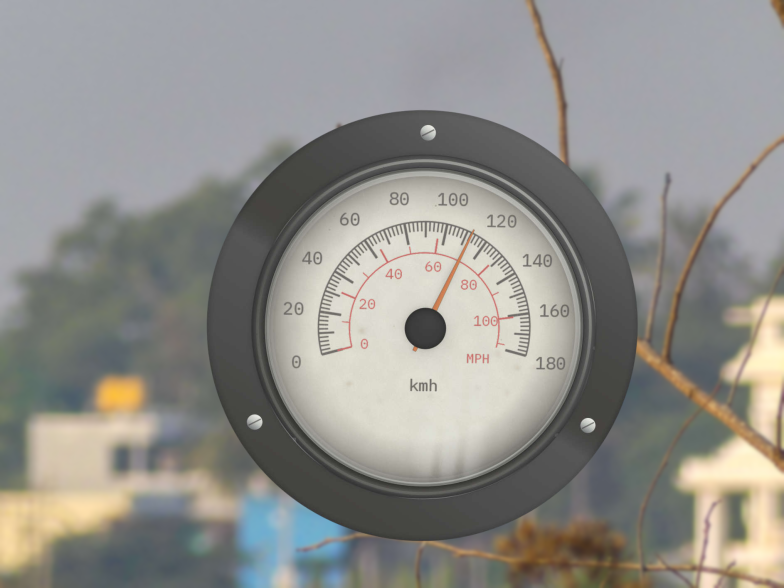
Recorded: 112 km/h
